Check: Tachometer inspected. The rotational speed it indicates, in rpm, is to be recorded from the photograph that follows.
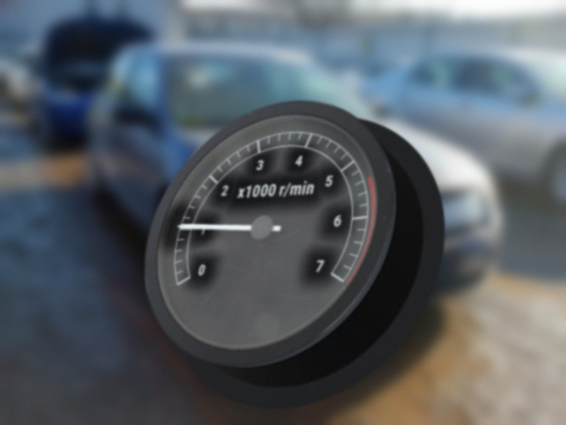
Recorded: 1000 rpm
